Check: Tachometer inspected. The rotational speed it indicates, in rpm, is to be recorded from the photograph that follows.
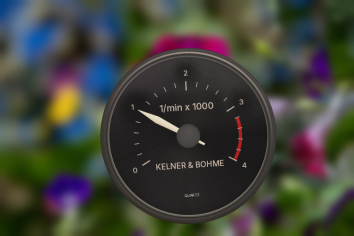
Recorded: 1000 rpm
